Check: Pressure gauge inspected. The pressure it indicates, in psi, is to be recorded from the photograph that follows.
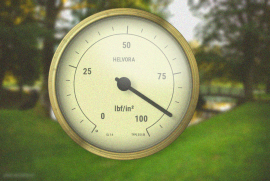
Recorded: 90 psi
